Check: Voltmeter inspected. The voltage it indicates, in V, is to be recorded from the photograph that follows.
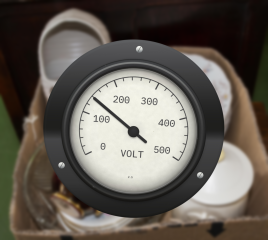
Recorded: 140 V
